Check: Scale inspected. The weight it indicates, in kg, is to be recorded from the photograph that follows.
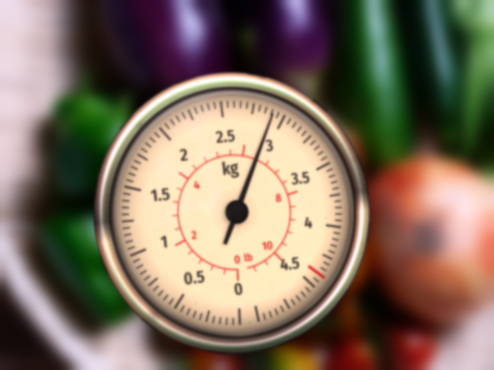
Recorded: 2.9 kg
